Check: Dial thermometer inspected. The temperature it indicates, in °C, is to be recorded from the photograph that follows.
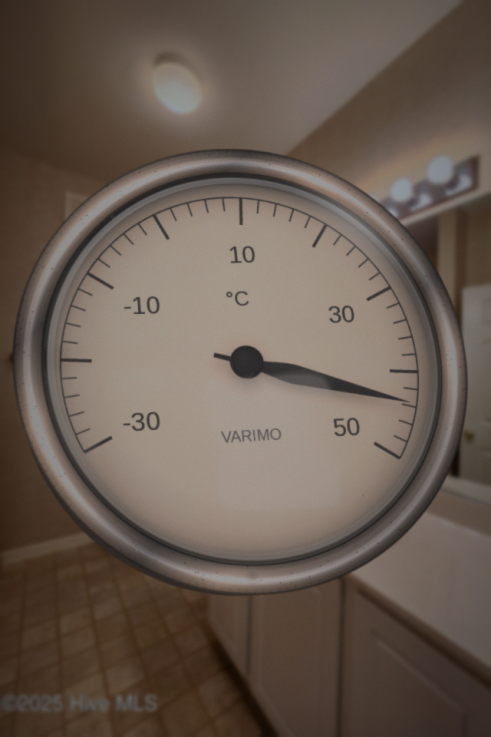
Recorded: 44 °C
